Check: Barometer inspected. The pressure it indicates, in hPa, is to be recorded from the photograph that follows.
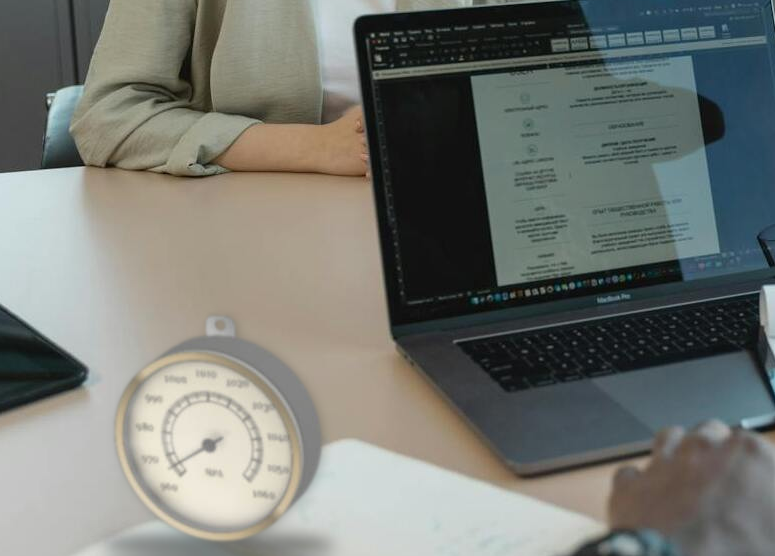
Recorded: 965 hPa
